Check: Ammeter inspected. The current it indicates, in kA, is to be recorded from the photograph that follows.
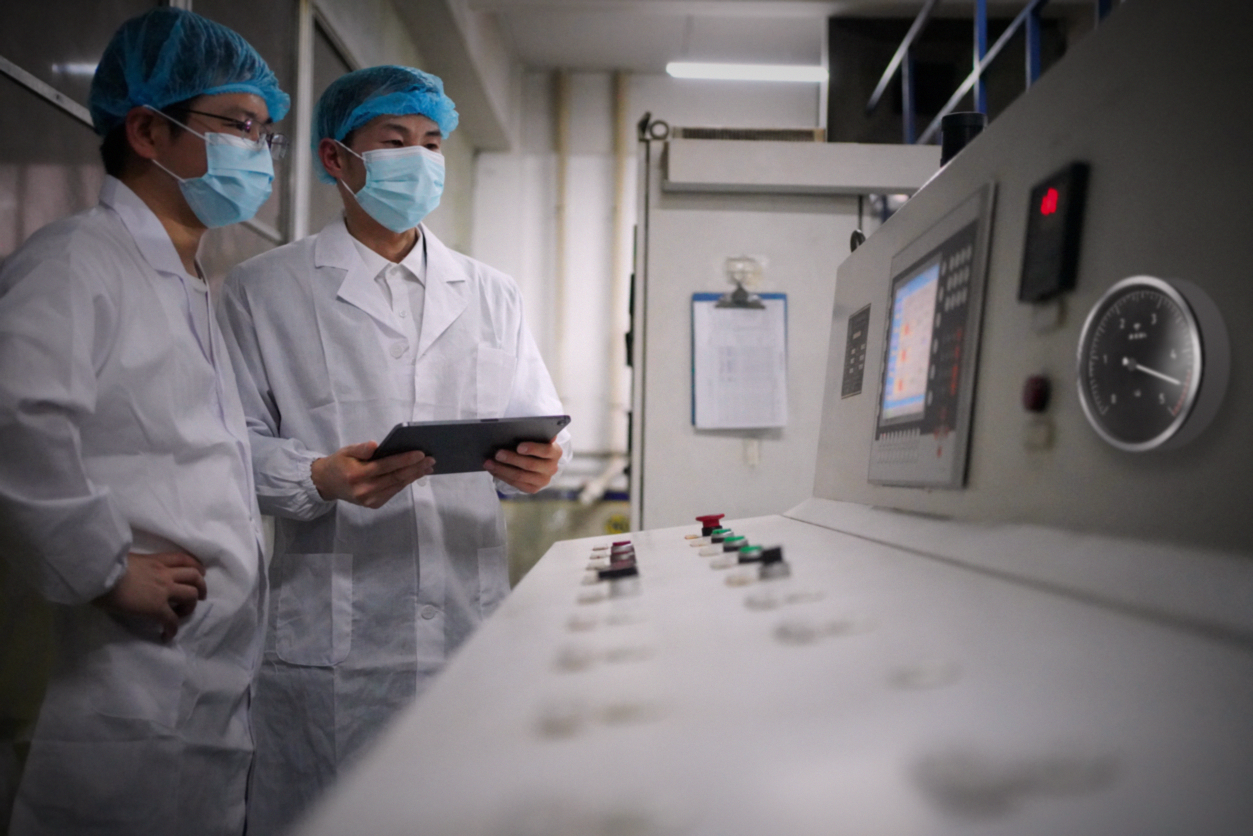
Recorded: 4.5 kA
